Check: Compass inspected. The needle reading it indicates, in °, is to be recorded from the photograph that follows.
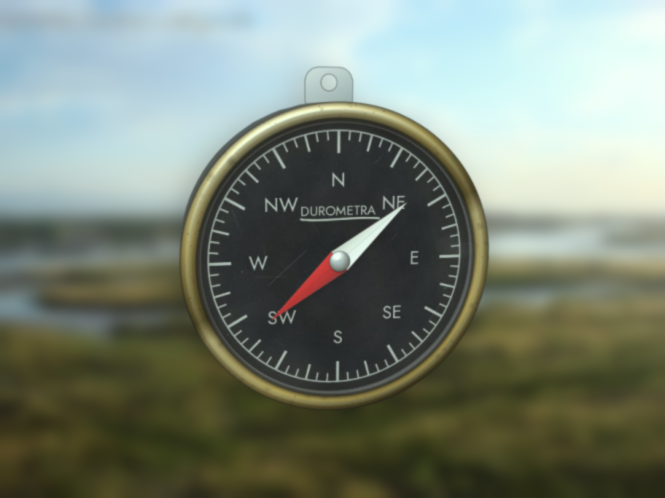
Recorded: 230 °
